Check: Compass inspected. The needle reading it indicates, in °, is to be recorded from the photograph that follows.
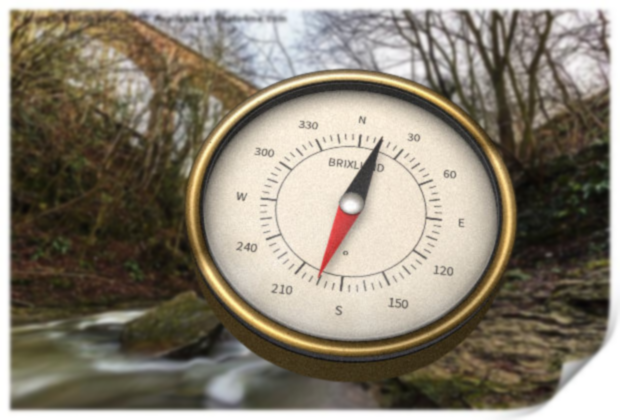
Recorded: 195 °
